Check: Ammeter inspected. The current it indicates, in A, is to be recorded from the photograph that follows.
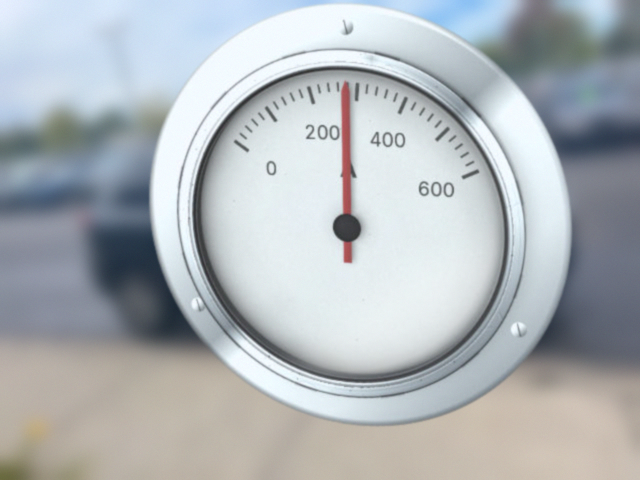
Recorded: 280 A
